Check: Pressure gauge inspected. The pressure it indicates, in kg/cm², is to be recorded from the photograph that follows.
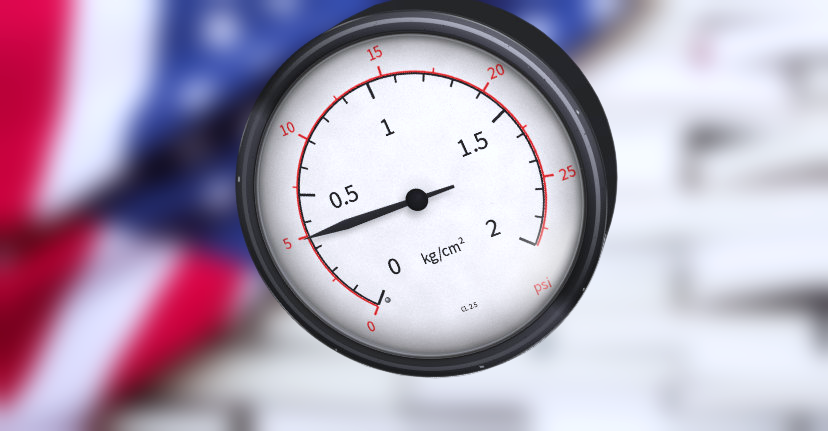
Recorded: 0.35 kg/cm²
